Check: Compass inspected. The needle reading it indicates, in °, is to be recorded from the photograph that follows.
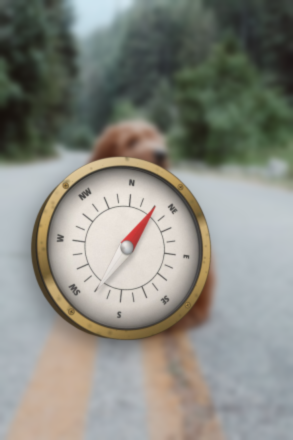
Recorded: 30 °
